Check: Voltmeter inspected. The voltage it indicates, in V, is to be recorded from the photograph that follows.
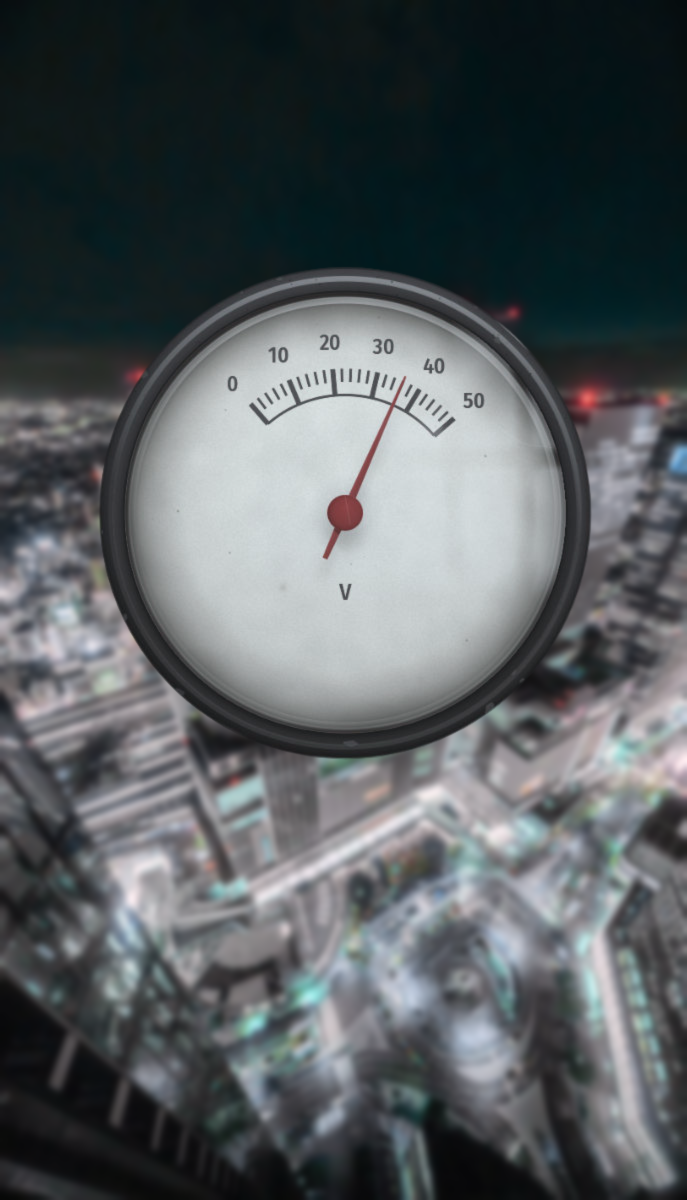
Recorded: 36 V
